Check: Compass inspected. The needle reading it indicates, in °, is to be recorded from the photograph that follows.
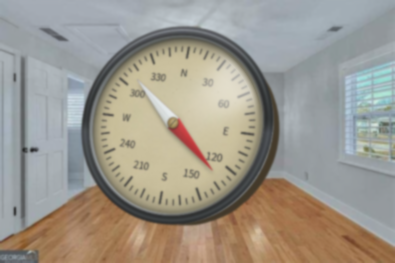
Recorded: 130 °
